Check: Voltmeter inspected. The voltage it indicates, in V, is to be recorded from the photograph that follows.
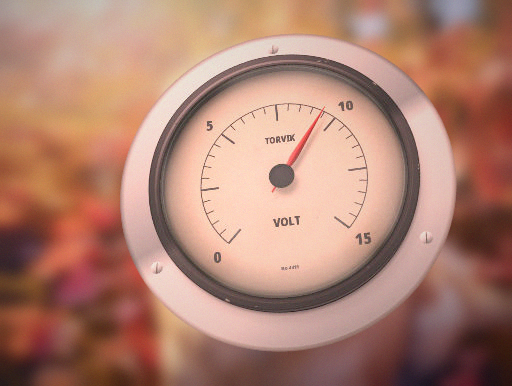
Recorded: 9.5 V
